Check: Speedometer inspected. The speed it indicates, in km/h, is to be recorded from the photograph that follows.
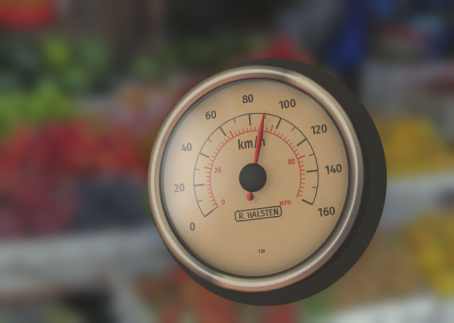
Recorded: 90 km/h
